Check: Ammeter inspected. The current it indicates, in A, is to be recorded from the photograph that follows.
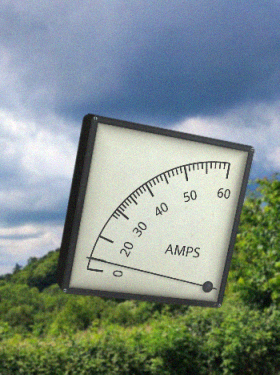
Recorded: 10 A
